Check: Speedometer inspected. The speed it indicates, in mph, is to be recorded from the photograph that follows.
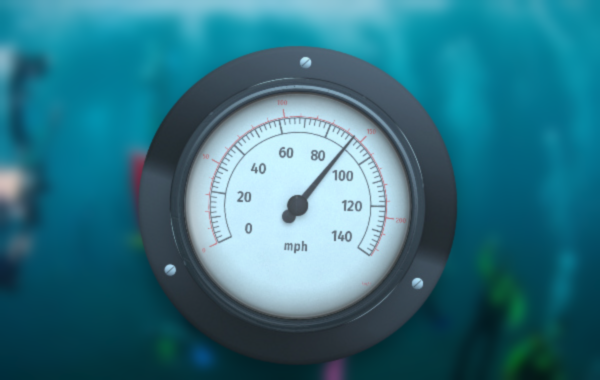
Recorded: 90 mph
